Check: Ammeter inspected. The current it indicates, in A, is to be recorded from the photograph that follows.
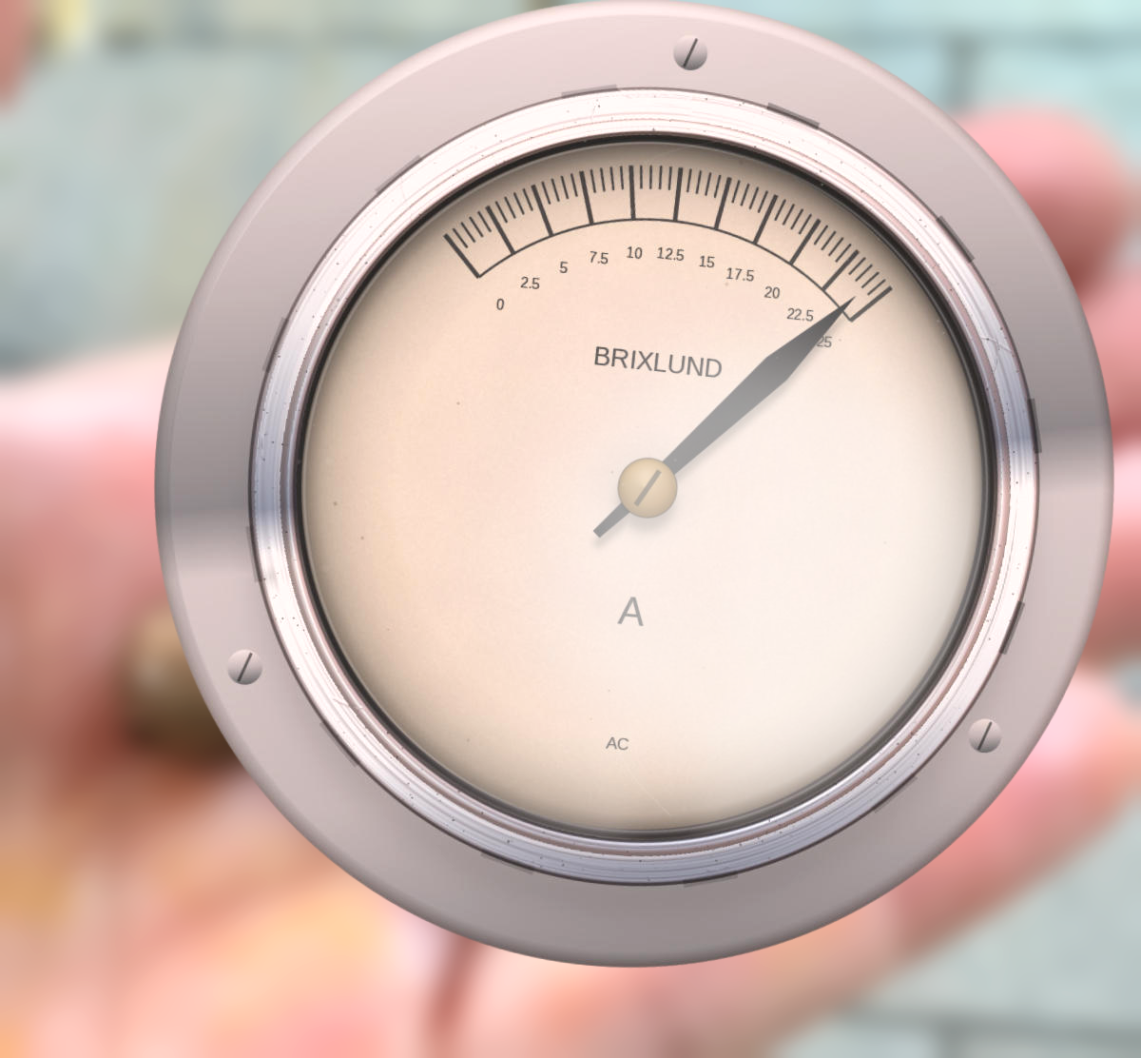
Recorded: 24 A
